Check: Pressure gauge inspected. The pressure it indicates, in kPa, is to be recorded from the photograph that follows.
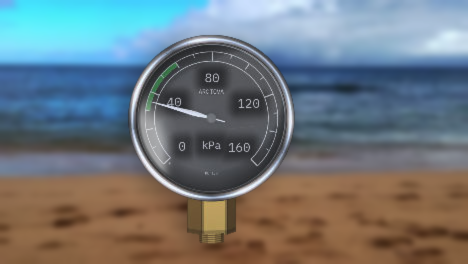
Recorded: 35 kPa
